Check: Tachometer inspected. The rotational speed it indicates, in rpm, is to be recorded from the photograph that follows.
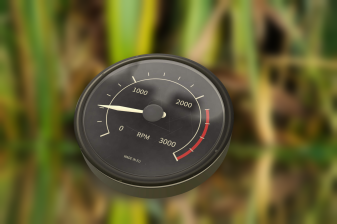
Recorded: 400 rpm
